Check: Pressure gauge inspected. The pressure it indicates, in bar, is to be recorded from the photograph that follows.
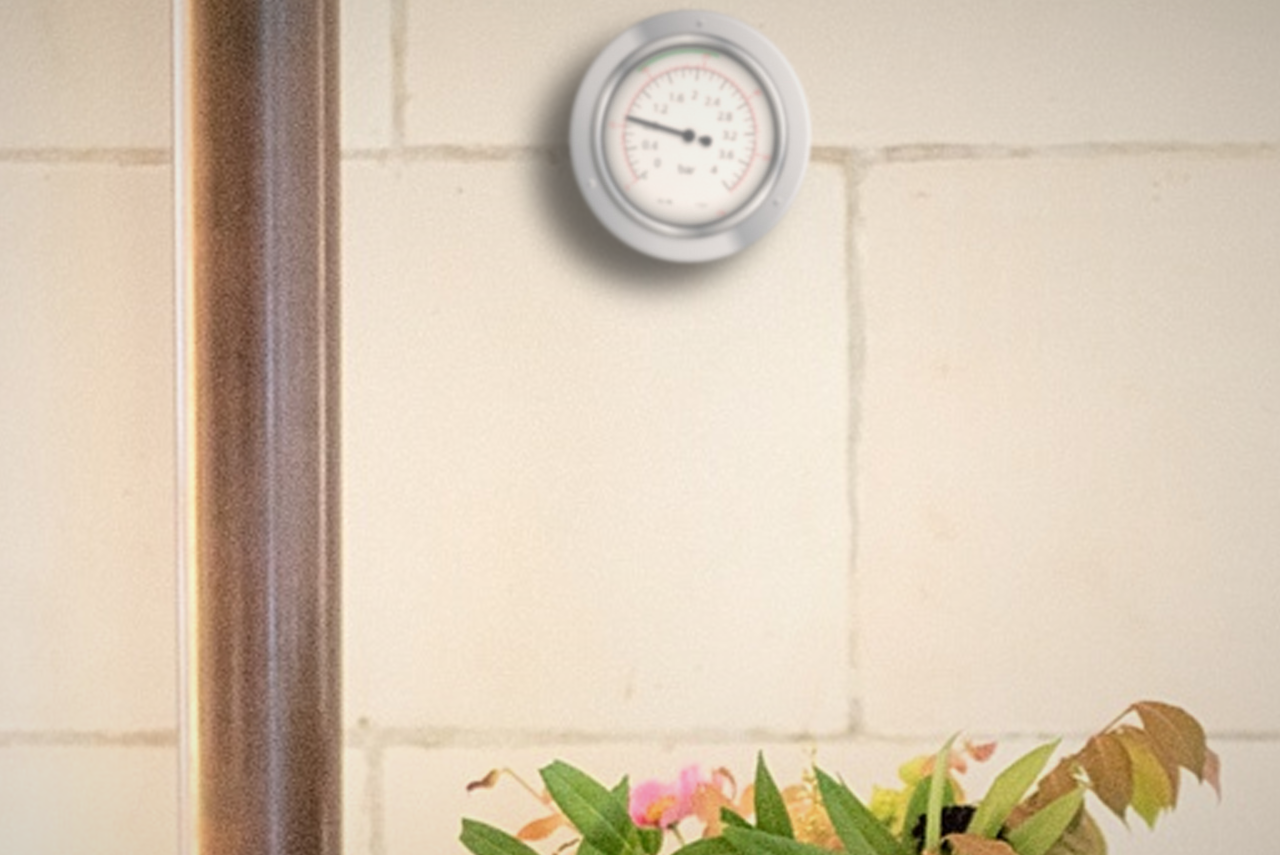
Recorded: 0.8 bar
